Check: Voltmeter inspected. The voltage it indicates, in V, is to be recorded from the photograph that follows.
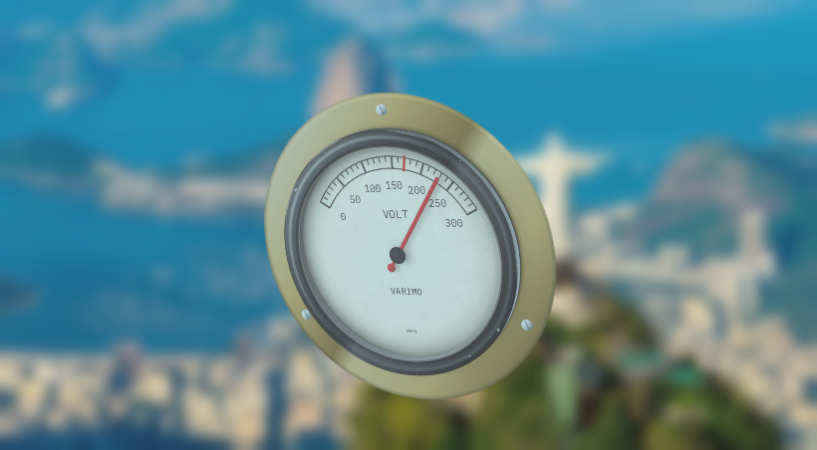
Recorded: 230 V
